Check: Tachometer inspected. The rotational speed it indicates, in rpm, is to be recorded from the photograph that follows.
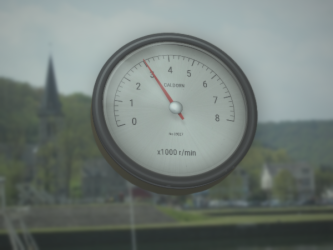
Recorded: 3000 rpm
